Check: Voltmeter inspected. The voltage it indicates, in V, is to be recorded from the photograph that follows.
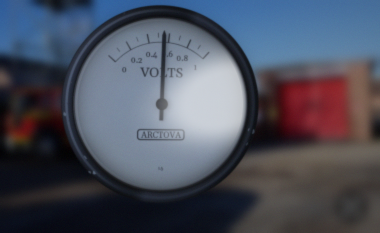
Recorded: 0.55 V
